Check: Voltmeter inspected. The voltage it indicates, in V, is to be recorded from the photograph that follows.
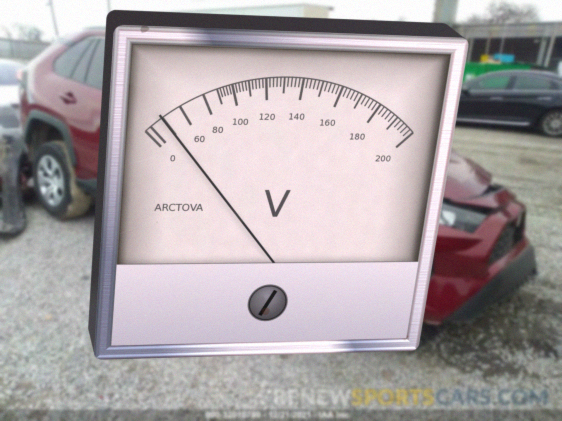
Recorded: 40 V
